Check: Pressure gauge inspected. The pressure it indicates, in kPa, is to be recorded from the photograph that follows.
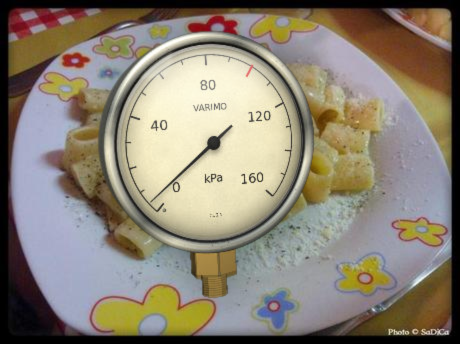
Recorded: 5 kPa
